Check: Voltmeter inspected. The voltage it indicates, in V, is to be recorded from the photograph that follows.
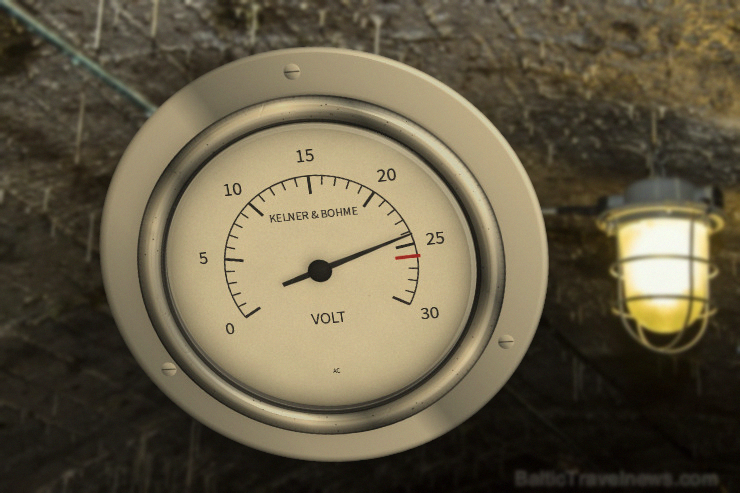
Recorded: 24 V
